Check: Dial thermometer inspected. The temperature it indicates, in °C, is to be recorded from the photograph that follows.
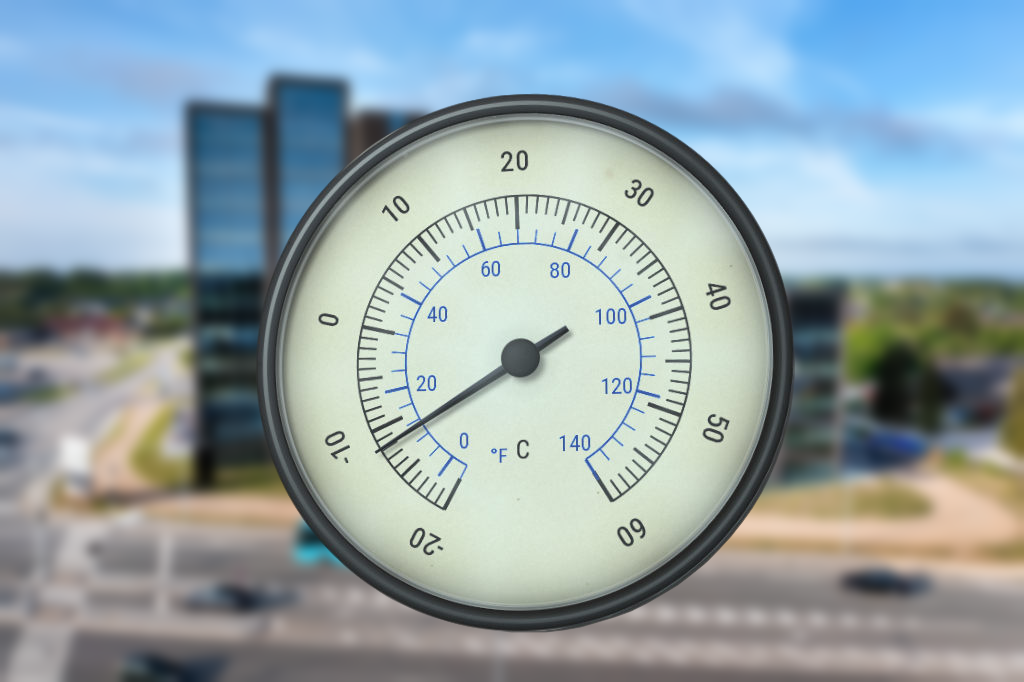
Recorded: -12 °C
